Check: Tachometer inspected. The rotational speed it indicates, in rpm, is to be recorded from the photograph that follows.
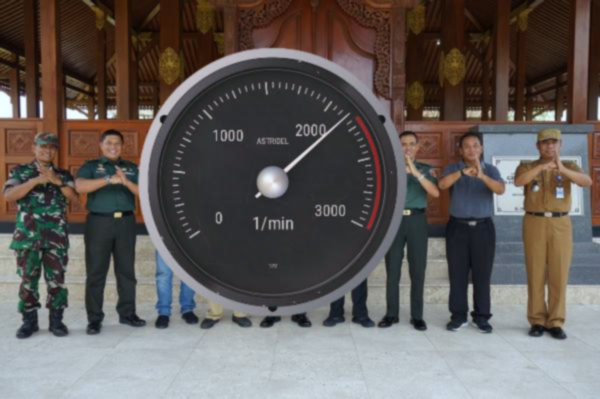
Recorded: 2150 rpm
